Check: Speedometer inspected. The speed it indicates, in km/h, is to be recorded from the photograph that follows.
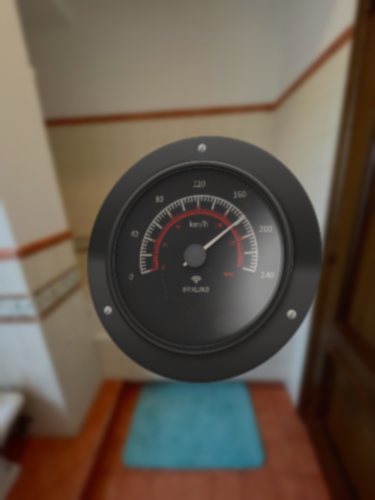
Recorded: 180 km/h
